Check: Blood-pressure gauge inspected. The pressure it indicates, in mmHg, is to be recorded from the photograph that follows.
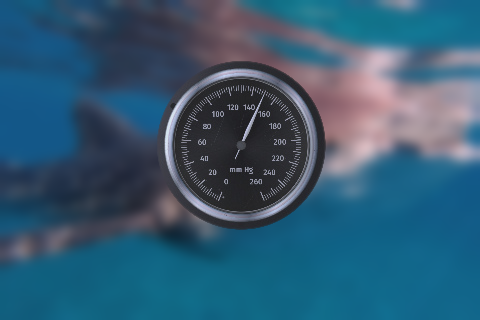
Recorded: 150 mmHg
